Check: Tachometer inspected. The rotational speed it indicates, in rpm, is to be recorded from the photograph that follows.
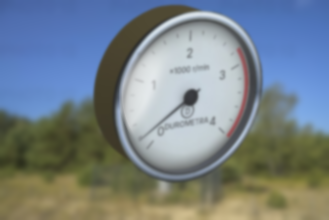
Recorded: 200 rpm
